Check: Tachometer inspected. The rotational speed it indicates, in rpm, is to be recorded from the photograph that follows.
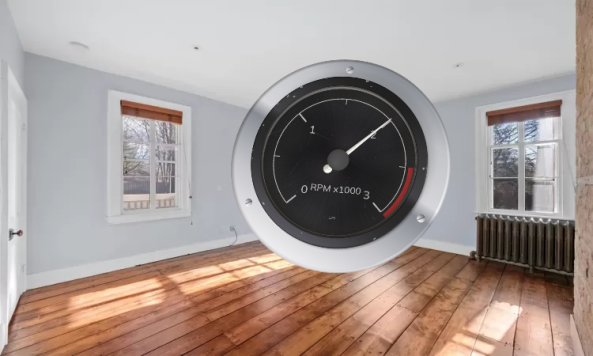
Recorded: 2000 rpm
